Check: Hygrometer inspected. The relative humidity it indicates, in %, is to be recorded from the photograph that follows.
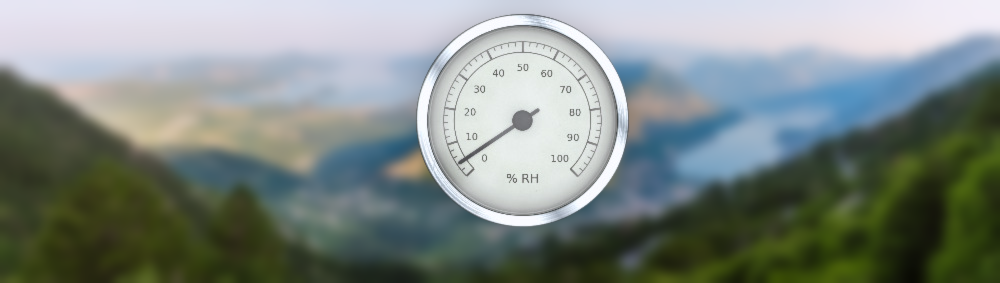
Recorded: 4 %
